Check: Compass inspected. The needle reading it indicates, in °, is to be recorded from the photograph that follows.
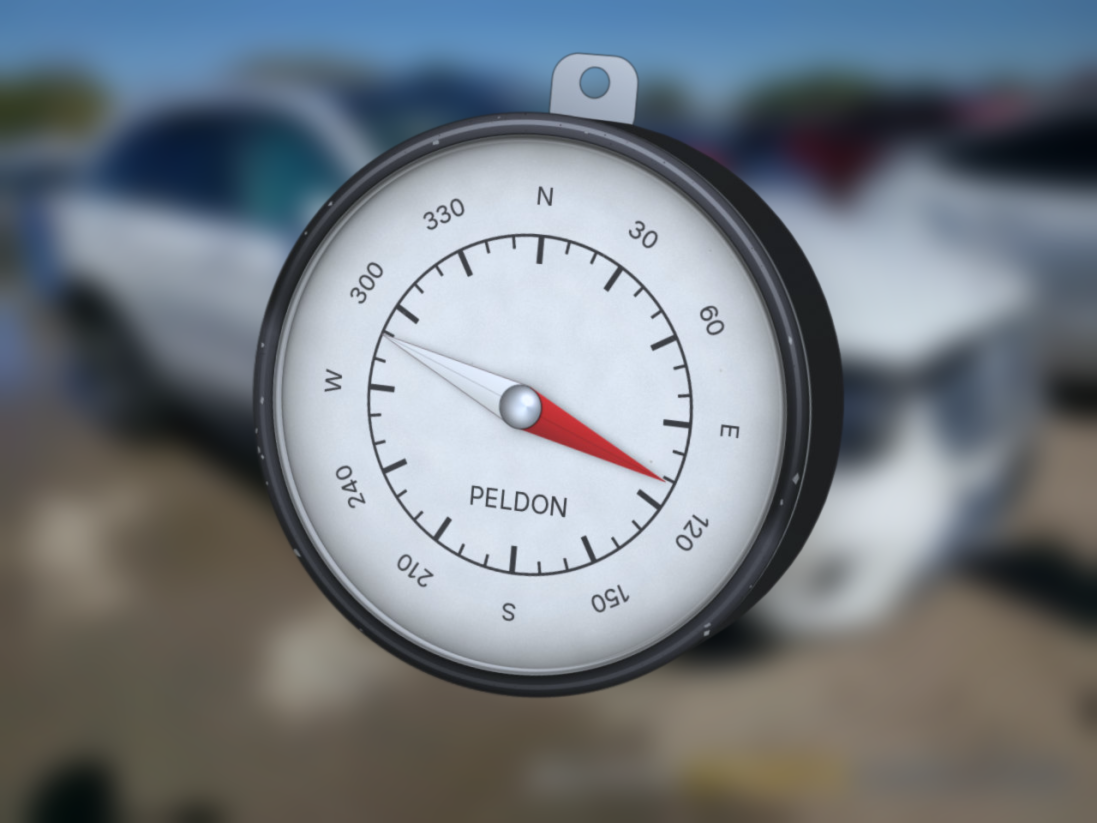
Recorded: 110 °
